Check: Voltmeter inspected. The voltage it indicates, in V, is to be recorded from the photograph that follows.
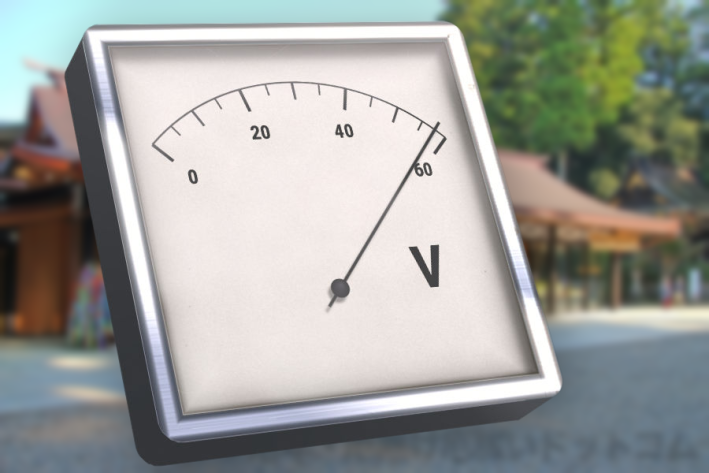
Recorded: 57.5 V
